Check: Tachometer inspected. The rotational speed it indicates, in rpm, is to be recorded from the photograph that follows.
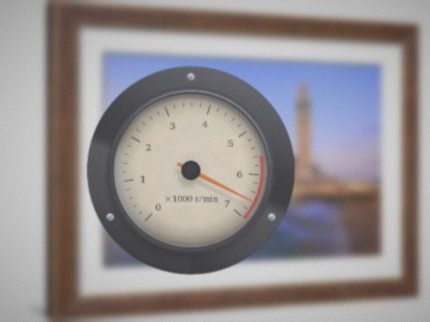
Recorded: 6600 rpm
